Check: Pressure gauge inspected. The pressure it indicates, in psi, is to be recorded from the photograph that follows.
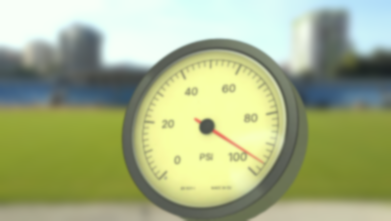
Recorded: 96 psi
